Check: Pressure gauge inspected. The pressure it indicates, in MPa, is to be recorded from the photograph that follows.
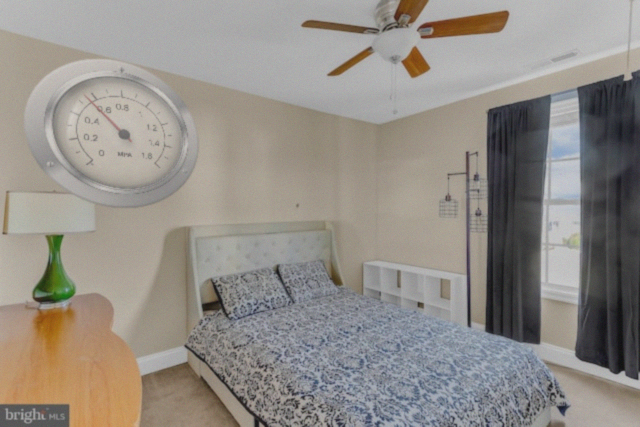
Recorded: 0.55 MPa
